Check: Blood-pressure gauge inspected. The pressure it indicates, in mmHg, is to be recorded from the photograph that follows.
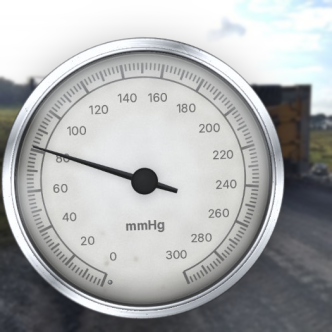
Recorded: 82 mmHg
